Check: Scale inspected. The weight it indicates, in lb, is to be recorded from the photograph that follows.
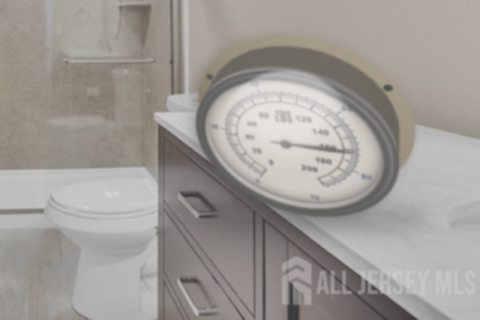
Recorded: 160 lb
